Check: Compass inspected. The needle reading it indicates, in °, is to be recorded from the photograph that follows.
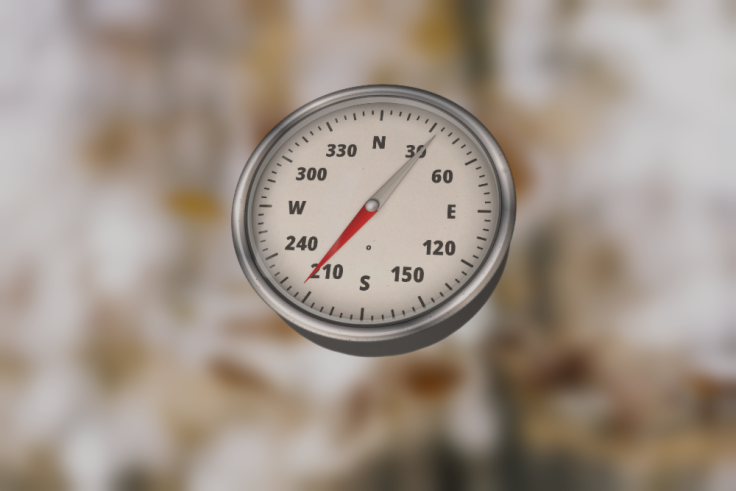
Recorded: 215 °
